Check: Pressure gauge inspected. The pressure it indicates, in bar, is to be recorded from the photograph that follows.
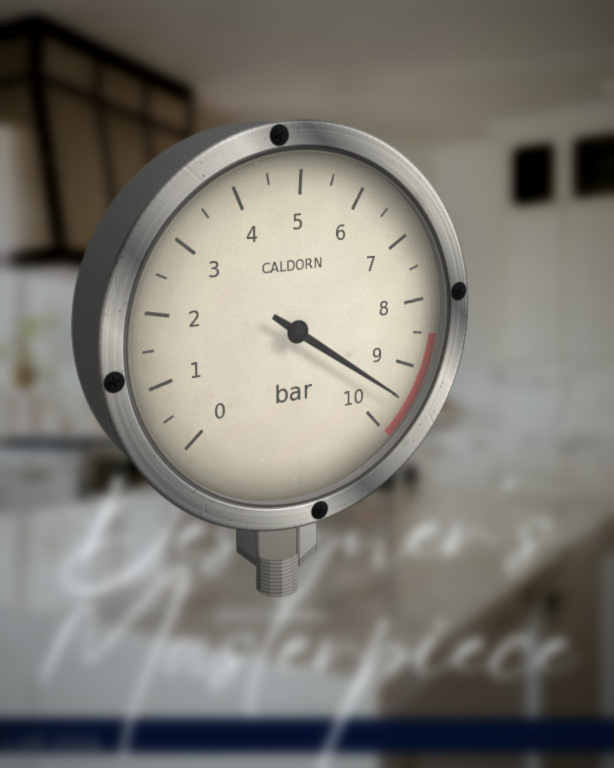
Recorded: 9.5 bar
